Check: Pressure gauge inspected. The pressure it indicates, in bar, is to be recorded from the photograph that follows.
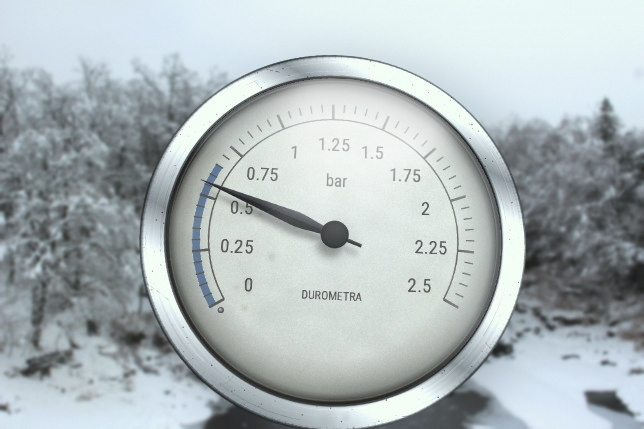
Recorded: 0.55 bar
